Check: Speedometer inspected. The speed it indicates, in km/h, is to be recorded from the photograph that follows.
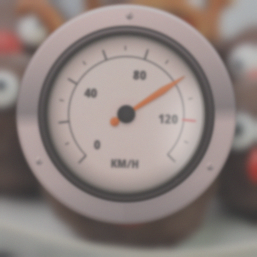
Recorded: 100 km/h
